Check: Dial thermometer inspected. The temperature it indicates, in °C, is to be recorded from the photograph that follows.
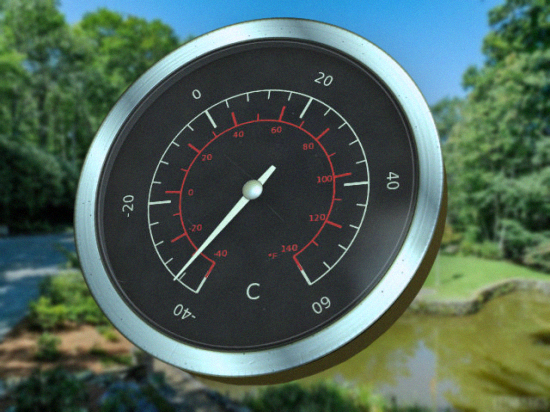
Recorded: -36 °C
